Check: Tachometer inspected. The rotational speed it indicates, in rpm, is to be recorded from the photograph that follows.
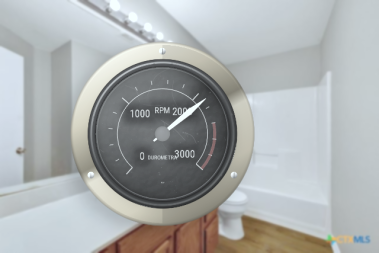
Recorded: 2100 rpm
